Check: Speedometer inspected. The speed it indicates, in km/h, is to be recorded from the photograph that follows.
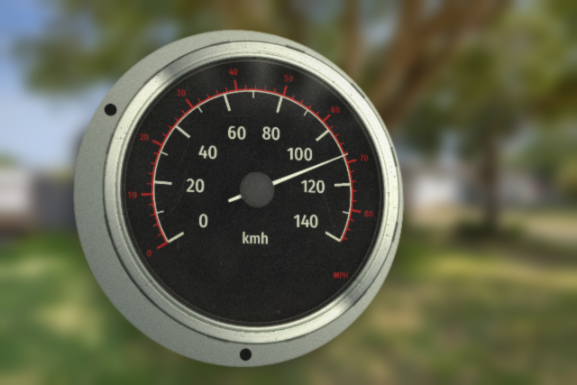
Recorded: 110 km/h
